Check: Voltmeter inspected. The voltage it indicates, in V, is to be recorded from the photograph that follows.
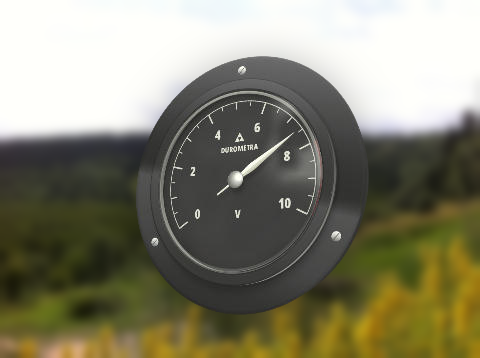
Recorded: 7.5 V
